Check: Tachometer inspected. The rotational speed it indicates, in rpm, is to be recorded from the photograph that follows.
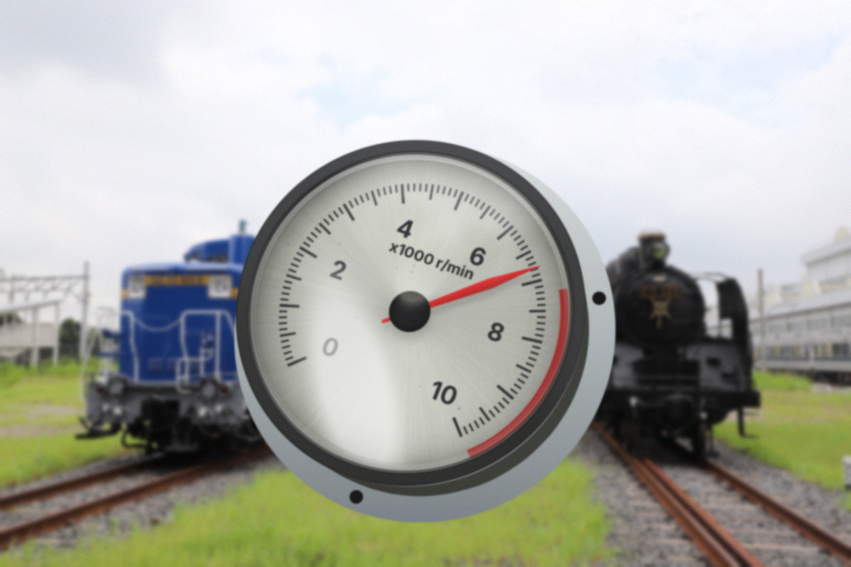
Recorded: 6800 rpm
